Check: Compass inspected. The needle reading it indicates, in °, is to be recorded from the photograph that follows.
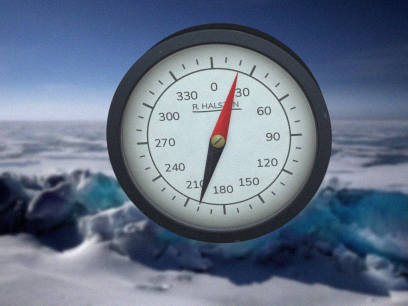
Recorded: 20 °
